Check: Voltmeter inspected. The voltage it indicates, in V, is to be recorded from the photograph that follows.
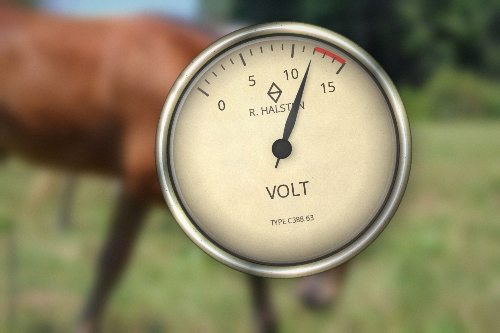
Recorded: 12 V
